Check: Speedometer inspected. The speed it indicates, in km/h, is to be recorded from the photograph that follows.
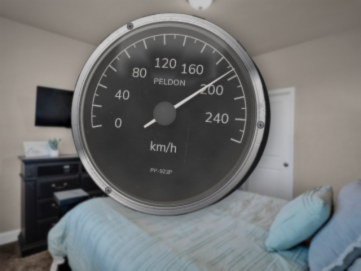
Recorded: 195 km/h
